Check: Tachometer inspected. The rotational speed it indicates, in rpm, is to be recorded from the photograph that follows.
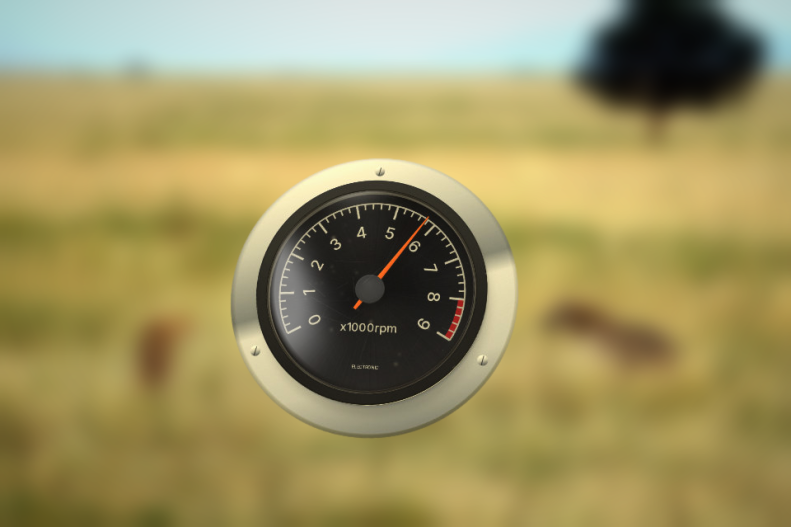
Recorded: 5800 rpm
